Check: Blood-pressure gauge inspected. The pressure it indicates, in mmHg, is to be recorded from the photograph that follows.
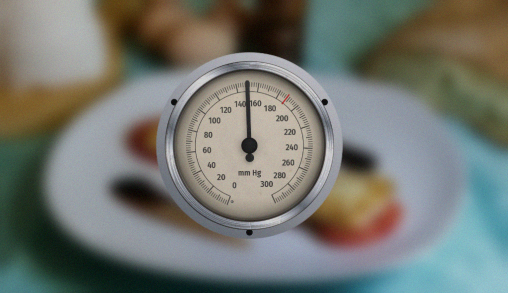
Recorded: 150 mmHg
